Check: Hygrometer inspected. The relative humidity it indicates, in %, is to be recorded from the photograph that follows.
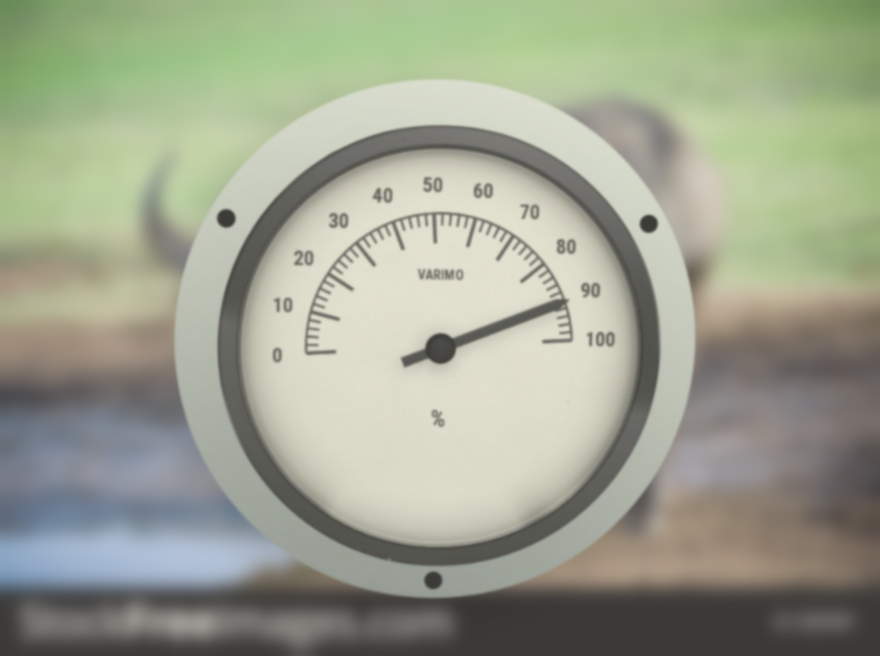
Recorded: 90 %
